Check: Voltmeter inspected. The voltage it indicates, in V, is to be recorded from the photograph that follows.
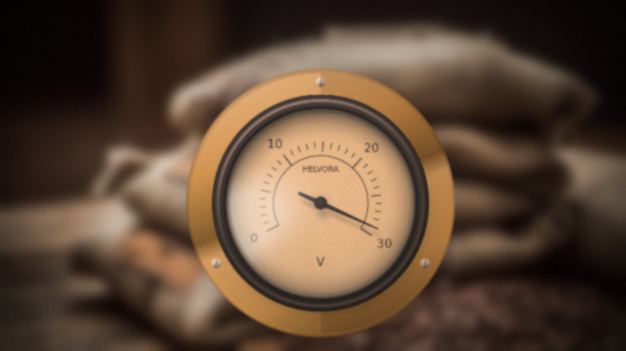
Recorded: 29 V
